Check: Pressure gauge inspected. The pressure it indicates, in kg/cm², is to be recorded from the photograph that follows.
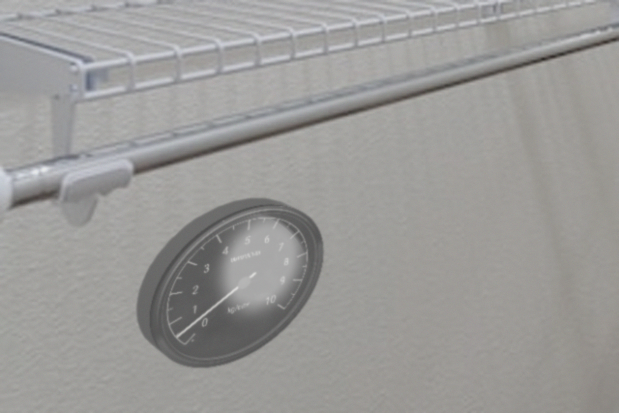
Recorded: 0.5 kg/cm²
